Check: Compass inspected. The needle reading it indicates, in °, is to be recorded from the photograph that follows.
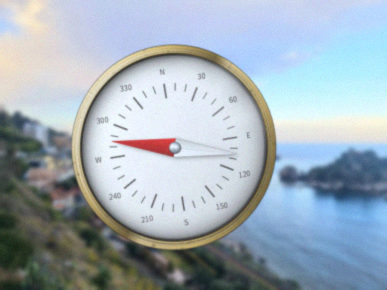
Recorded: 285 °
